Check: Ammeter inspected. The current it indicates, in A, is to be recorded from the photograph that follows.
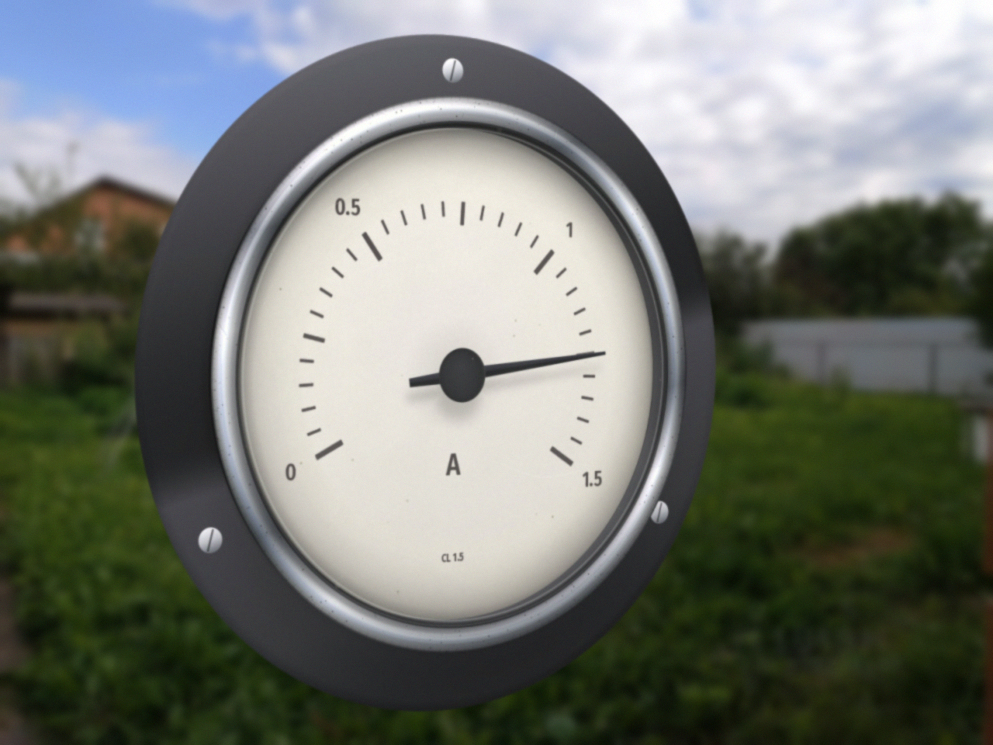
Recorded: 1.25 A
